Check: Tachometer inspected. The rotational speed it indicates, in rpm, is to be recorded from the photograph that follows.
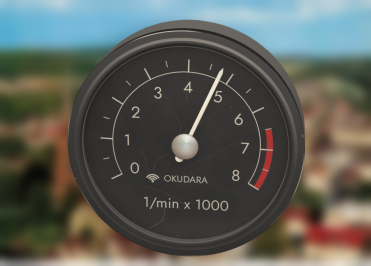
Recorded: 4750 rpm
